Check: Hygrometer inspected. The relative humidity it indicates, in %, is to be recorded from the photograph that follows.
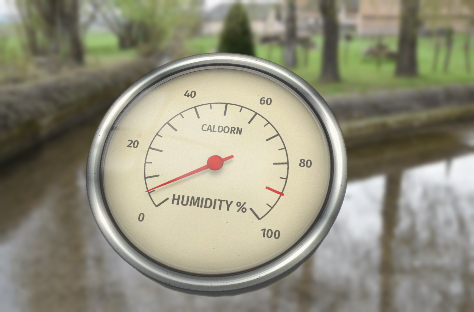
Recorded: 5 %
